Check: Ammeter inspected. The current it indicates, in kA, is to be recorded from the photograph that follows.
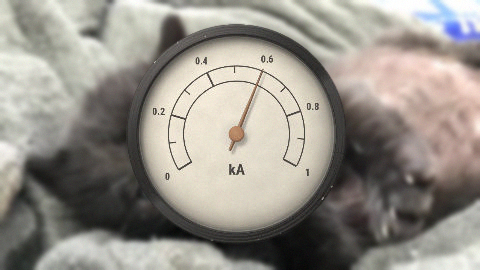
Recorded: 0.6 kA
